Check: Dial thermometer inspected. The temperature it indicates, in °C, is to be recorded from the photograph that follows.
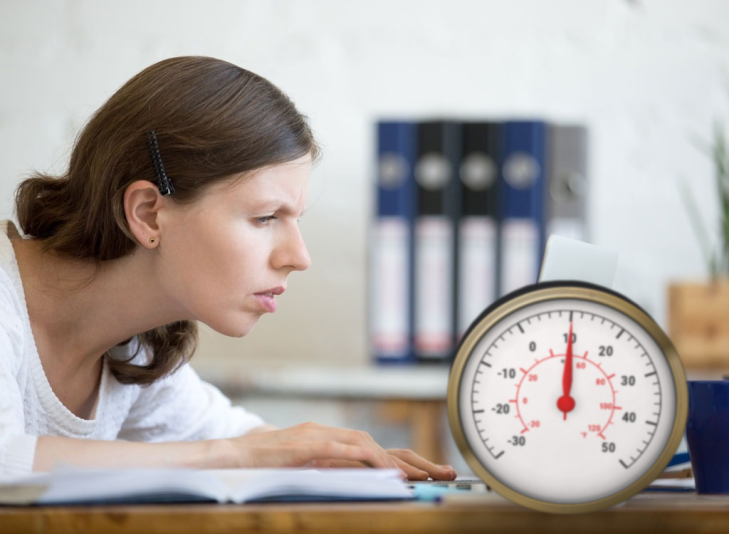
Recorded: 10 °C
